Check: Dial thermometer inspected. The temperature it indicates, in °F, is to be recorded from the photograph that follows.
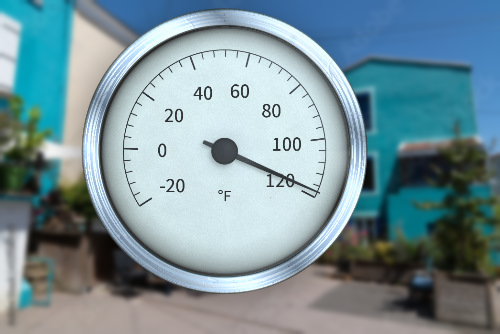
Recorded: 118 °F
